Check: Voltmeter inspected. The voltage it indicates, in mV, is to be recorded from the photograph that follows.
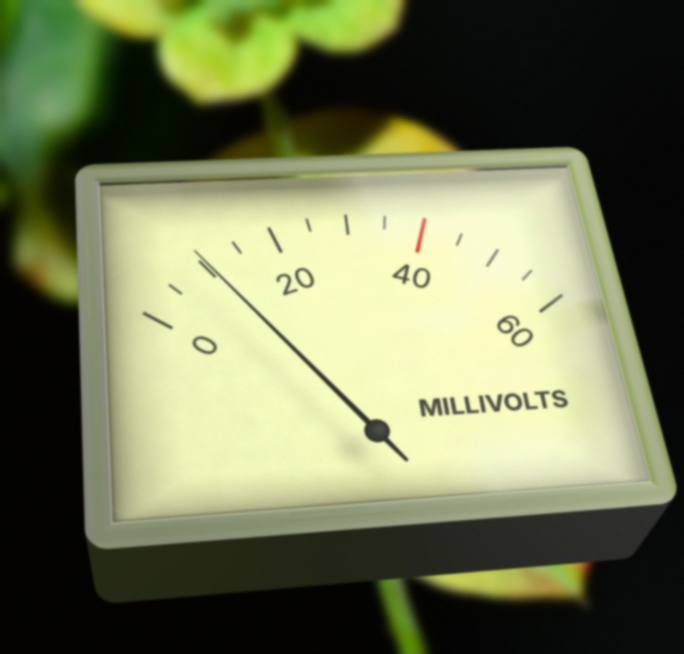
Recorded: 10 mV
